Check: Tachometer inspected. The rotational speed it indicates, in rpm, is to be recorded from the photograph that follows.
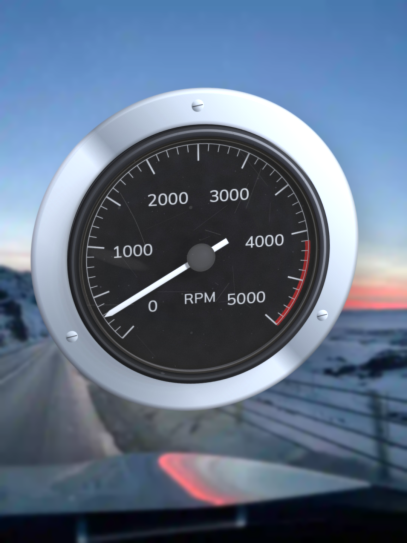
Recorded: 300 rpm
